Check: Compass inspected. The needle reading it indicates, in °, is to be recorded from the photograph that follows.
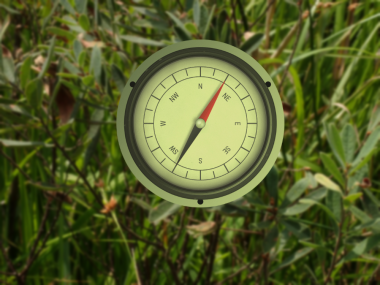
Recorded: 30 °
